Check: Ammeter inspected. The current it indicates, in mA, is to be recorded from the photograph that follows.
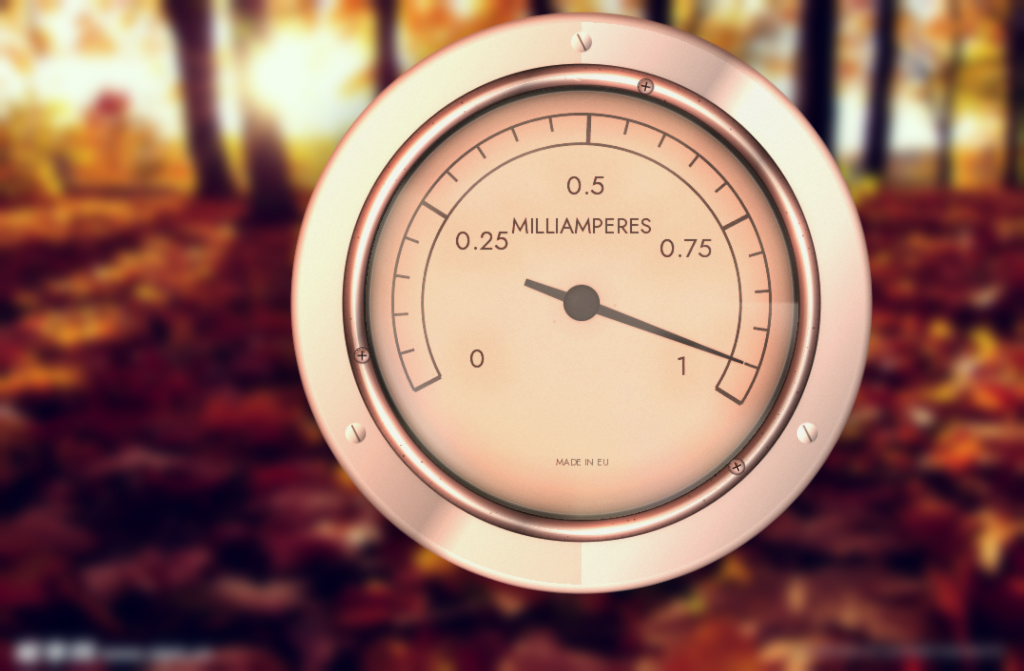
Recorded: 0.95 mA
